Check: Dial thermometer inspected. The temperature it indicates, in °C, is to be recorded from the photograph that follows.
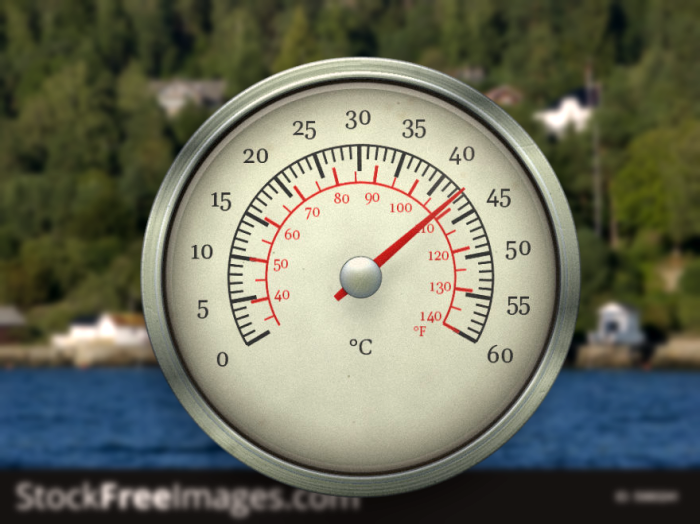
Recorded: 42.5 °C
